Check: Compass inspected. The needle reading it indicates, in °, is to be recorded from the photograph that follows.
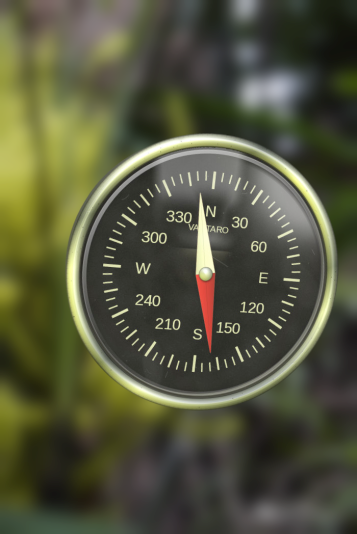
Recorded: 170 °
